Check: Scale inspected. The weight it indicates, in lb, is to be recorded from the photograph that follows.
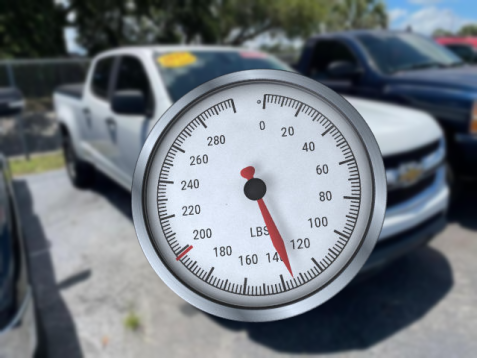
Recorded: 134 lb
